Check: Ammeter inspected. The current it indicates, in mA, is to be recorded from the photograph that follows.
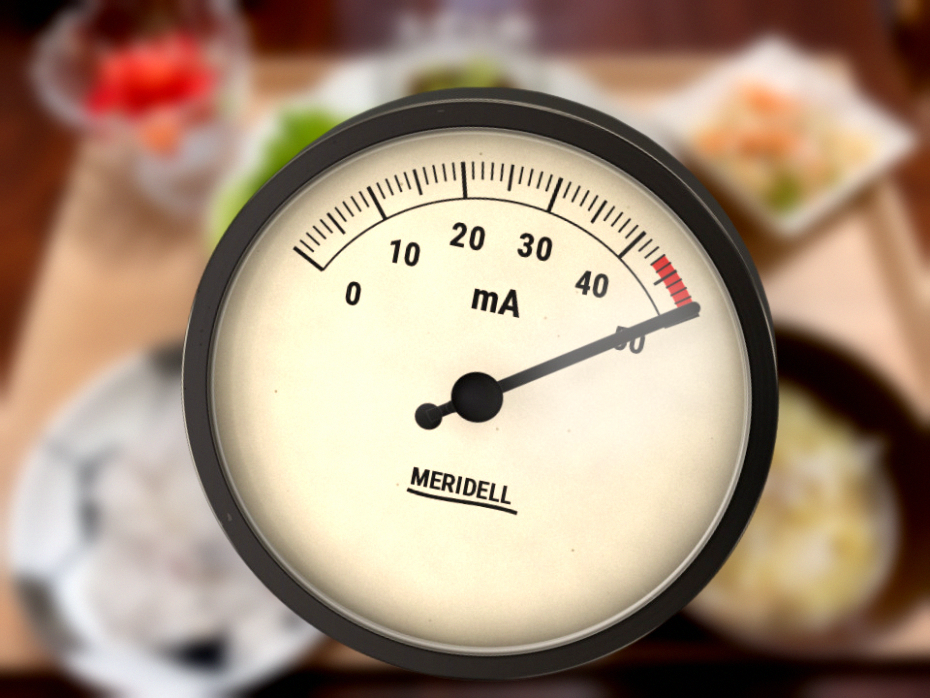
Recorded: 49 mA
